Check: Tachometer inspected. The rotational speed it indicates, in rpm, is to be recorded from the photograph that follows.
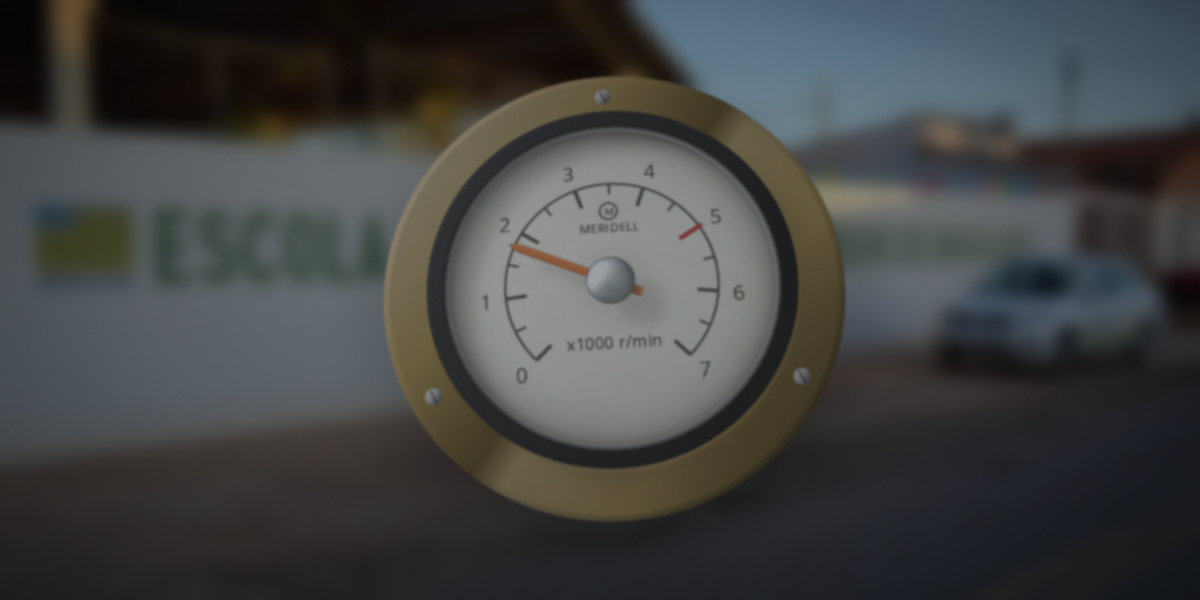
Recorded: 1750 rpm
